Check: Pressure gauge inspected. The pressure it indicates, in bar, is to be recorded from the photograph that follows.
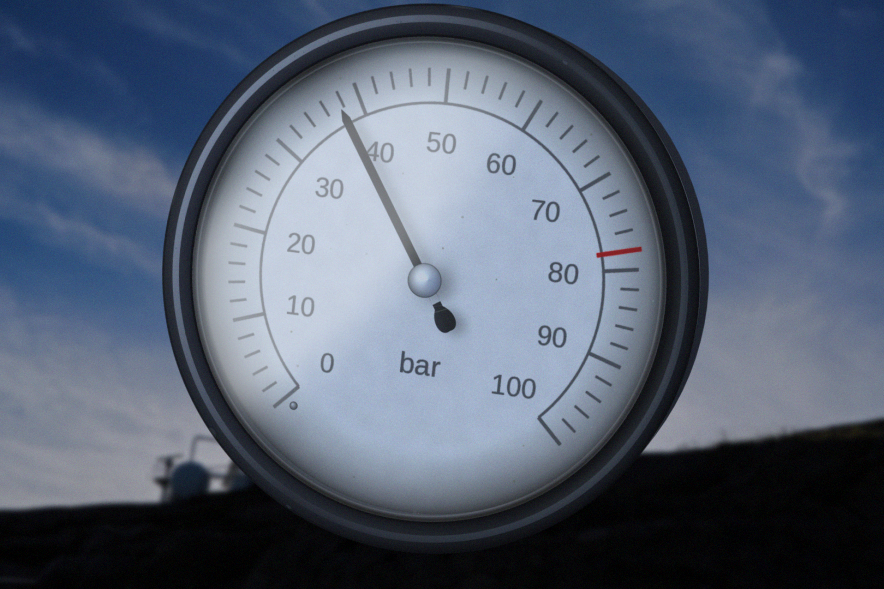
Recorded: 38 bar
